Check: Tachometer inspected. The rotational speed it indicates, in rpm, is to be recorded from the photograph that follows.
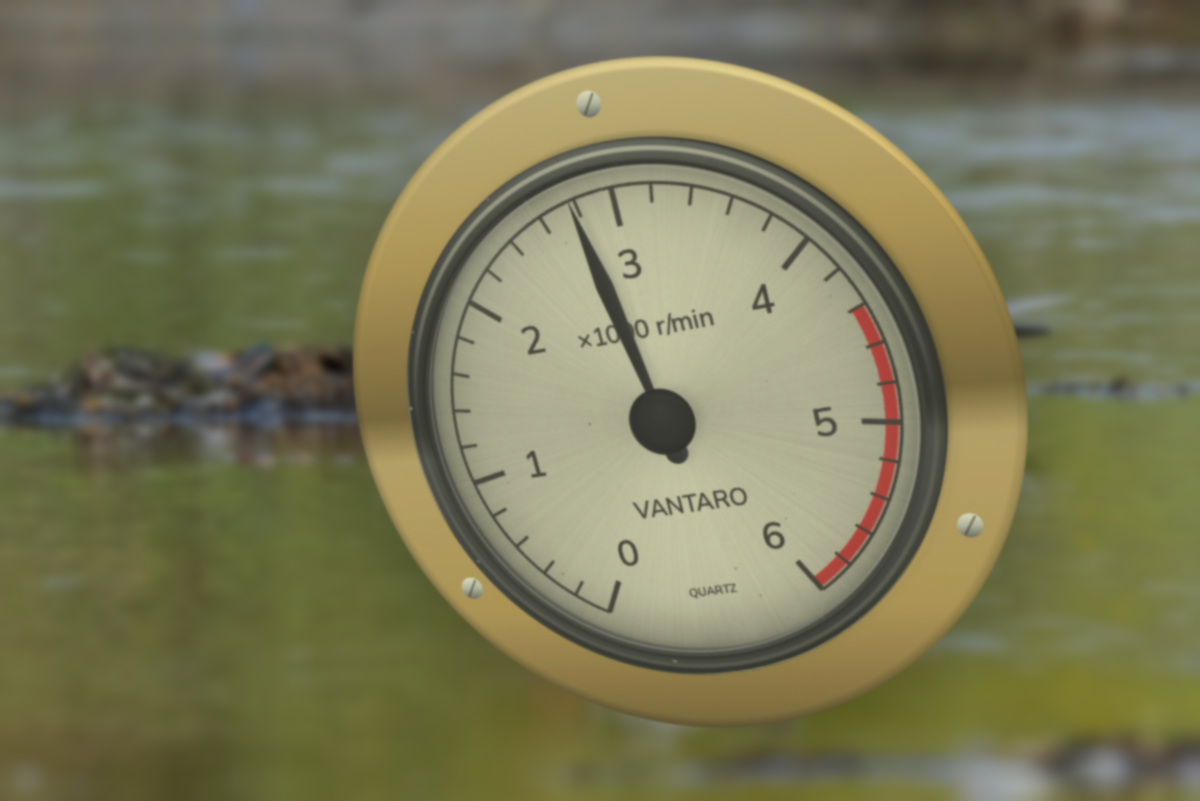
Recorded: 2800 rpm
